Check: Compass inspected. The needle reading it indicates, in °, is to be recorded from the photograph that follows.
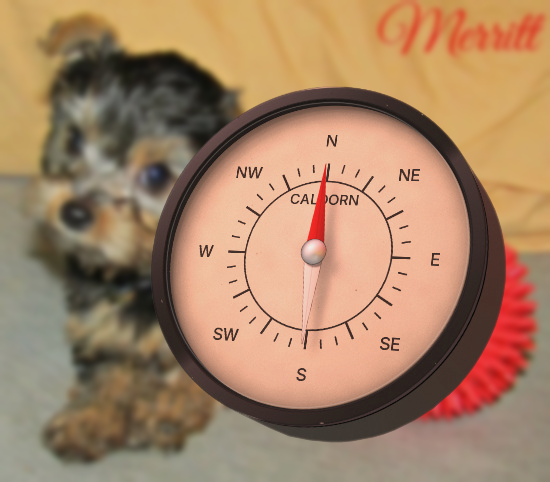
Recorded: 0 °
